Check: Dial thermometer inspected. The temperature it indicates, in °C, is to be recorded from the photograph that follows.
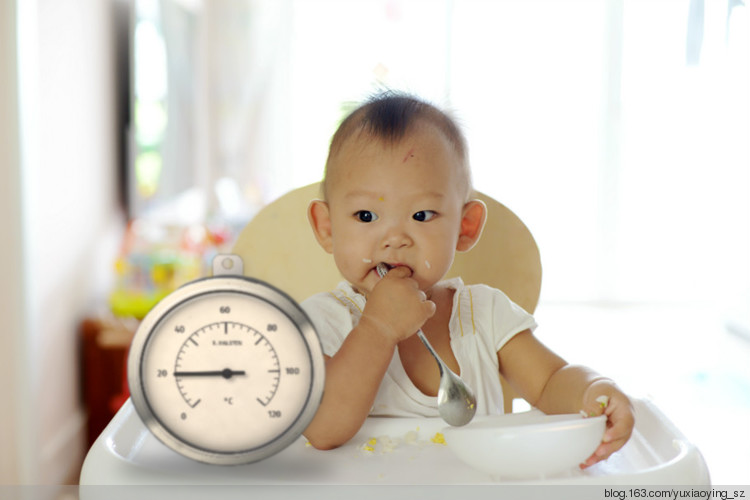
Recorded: 20 °C
